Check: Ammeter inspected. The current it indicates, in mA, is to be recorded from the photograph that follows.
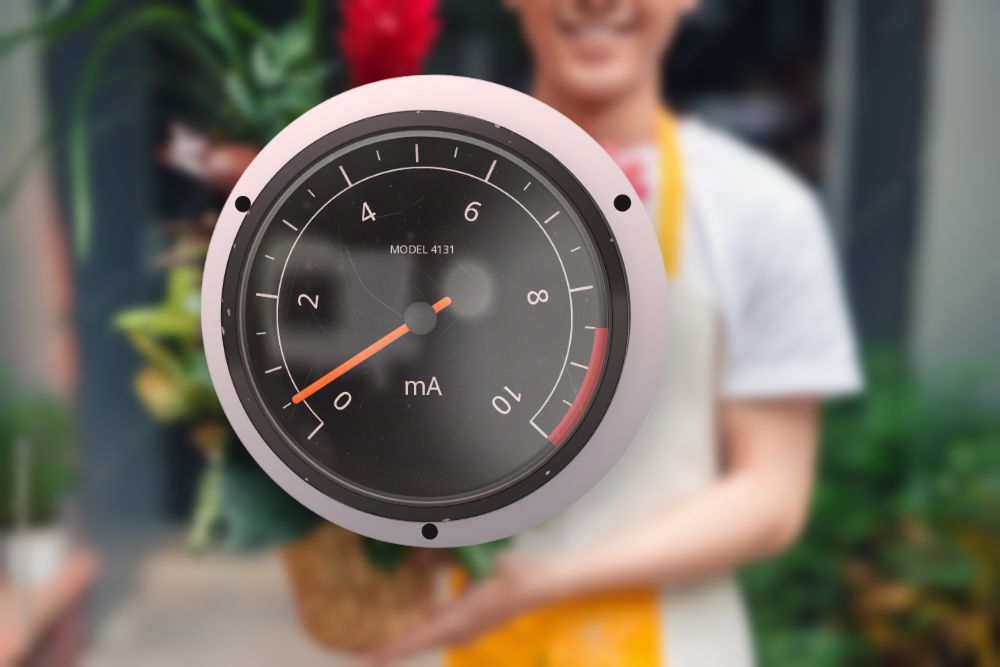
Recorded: 0.5 mA
